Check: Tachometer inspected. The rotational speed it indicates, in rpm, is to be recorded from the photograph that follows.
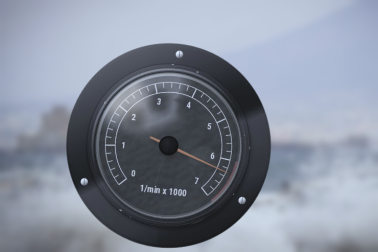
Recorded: 6300 rpm
